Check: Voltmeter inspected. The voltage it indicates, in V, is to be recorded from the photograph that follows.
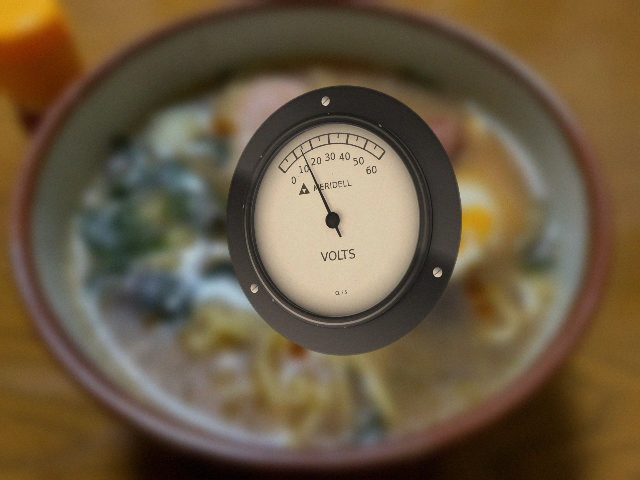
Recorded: 15 V
